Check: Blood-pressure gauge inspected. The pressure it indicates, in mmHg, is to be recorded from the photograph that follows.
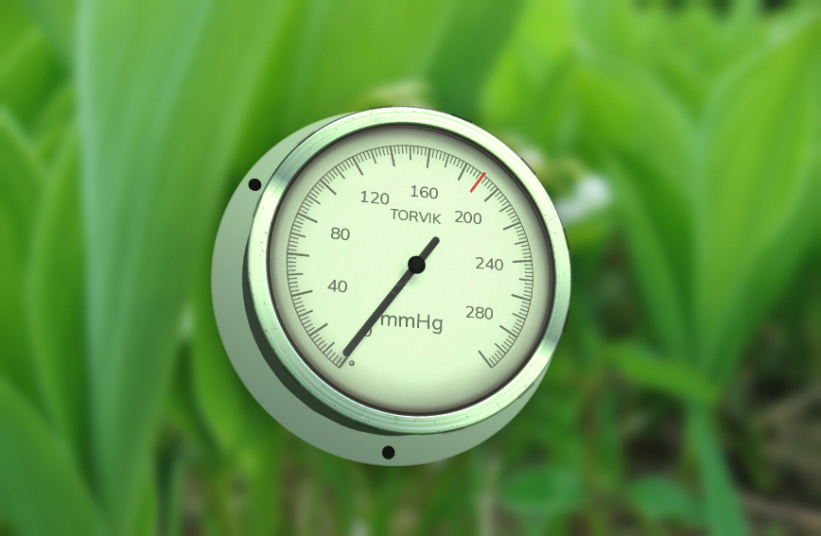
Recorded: 2 mmHg
